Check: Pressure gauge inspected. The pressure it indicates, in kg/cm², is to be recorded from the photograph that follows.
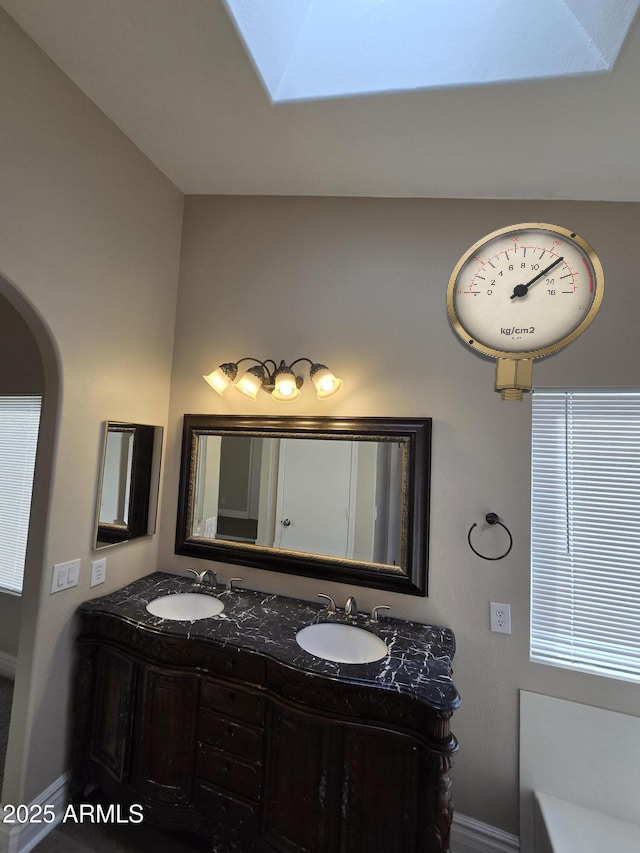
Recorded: 12 kg/cm²
